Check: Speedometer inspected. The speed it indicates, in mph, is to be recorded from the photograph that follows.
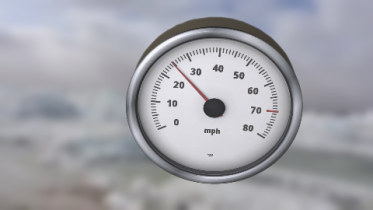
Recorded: 25 mph
